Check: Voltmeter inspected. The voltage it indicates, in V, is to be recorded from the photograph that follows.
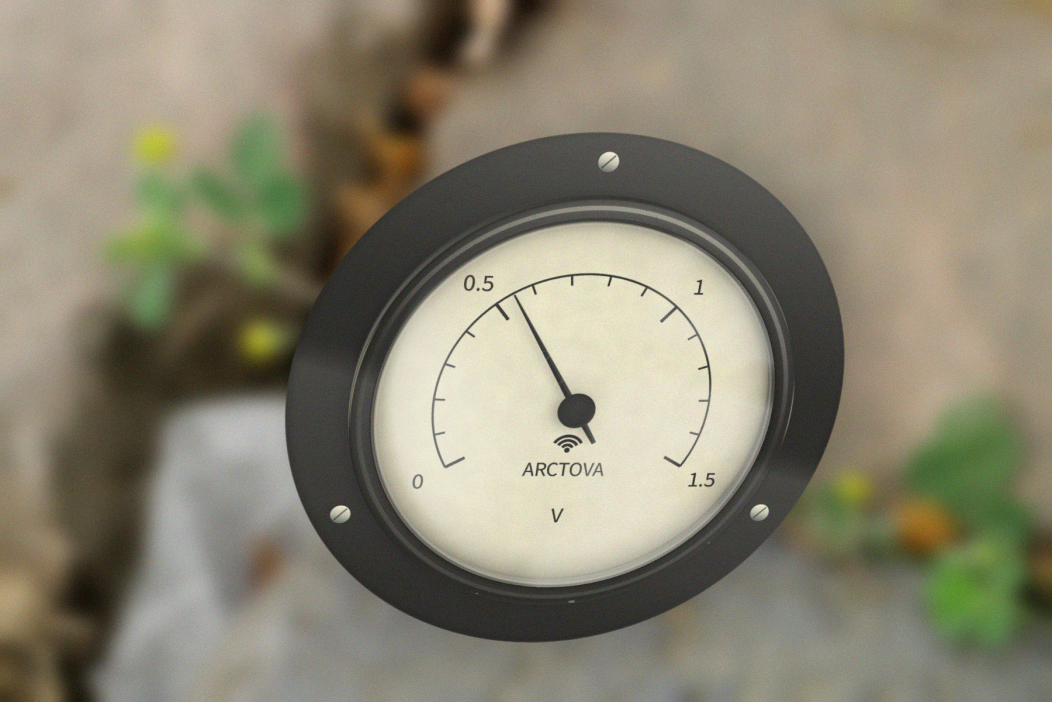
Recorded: 0.55 V
